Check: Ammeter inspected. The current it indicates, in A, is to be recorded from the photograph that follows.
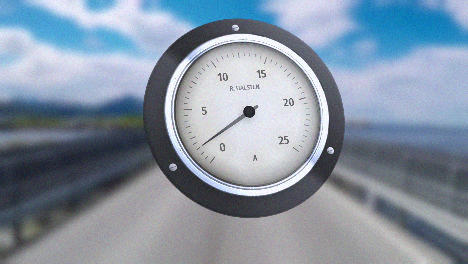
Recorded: 1.5 A
